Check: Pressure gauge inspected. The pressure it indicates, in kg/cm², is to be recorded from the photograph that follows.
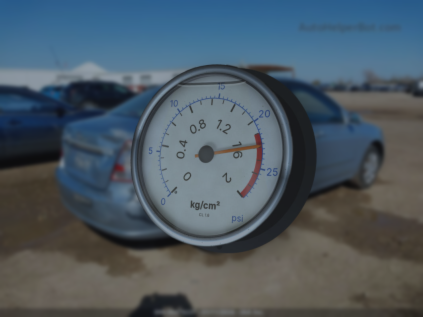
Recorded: 1.6 kg/cm²
